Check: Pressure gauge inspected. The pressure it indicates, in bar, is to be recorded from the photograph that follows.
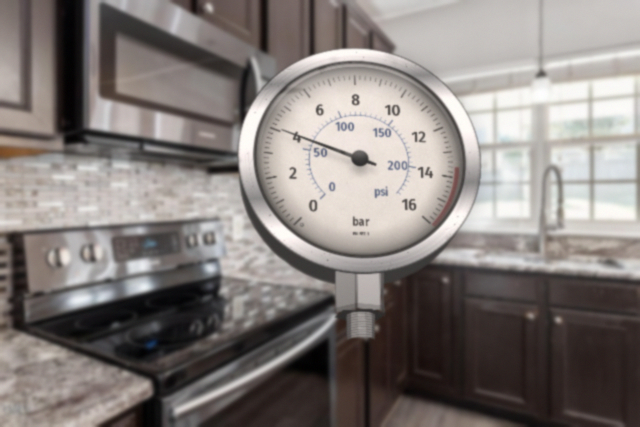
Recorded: 4 bar
